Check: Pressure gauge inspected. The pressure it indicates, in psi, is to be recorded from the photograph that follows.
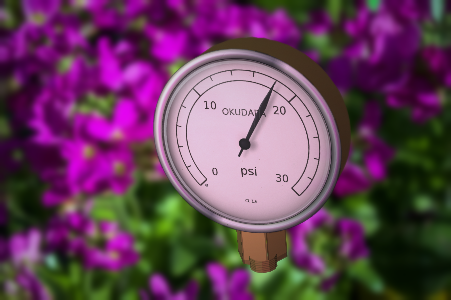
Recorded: 18 psi
